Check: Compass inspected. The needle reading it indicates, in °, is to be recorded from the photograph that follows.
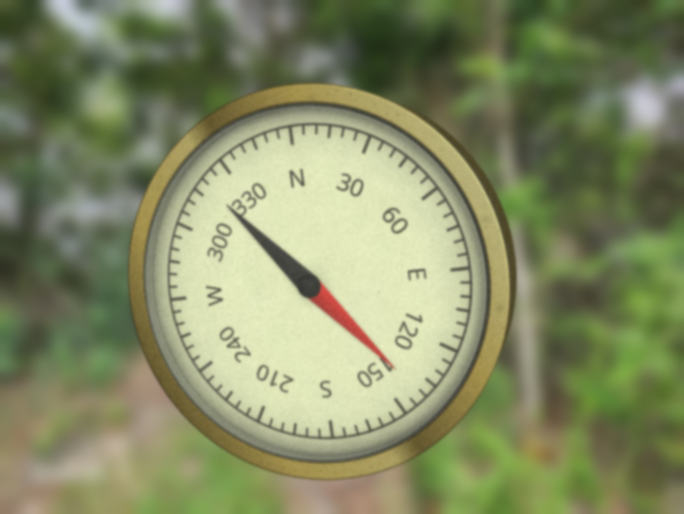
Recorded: 140 °
